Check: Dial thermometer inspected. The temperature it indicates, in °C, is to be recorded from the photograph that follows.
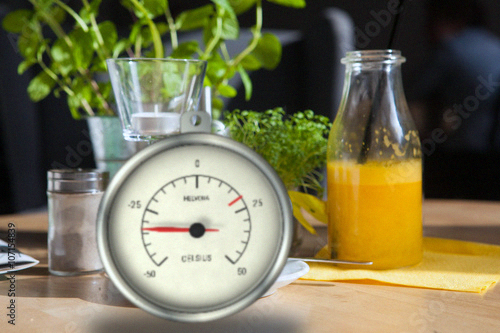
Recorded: -32.5 °C
